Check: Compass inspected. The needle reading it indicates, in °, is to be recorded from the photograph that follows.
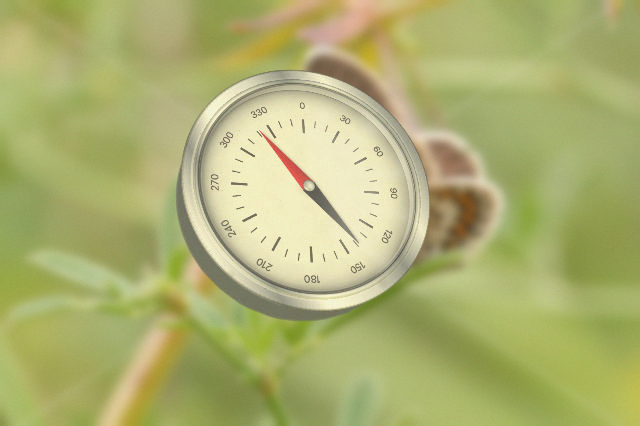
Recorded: 320 °
